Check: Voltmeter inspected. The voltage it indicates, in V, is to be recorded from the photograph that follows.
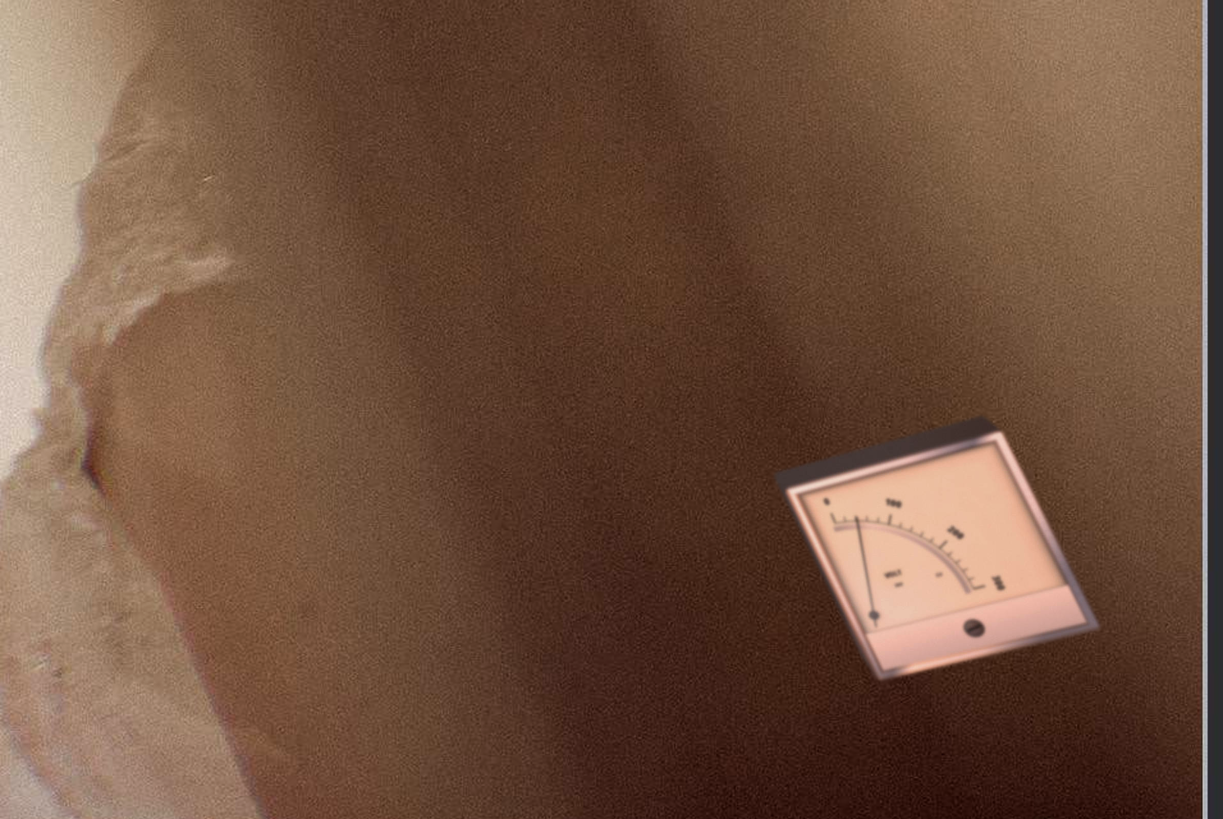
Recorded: 40 V
